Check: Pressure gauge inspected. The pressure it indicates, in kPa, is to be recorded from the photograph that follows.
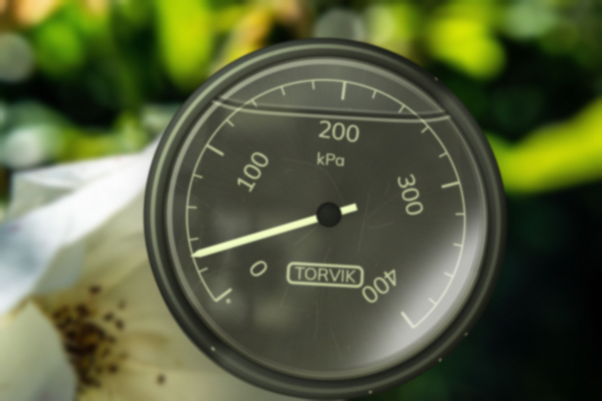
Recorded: 30 kPa
